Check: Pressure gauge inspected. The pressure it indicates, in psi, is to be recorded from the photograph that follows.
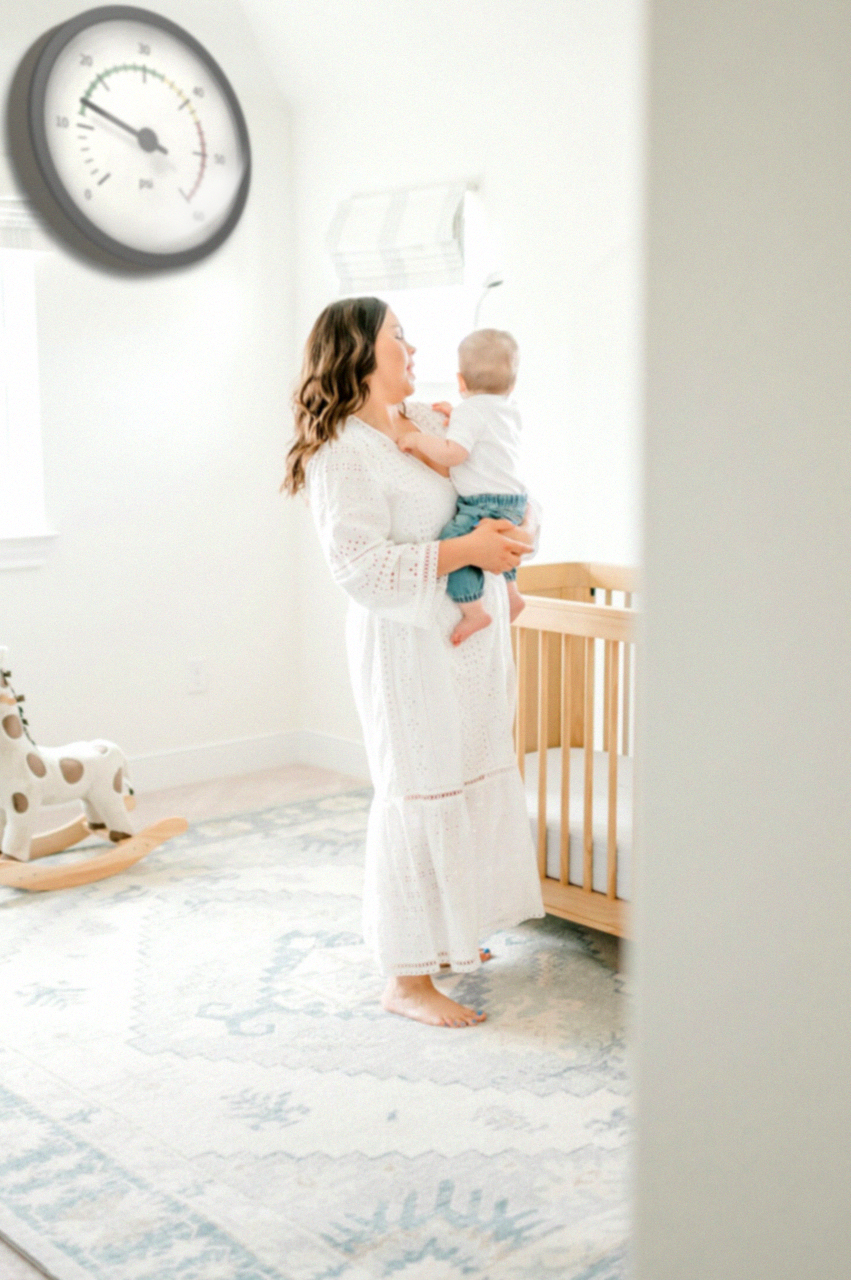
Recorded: 14 psi
